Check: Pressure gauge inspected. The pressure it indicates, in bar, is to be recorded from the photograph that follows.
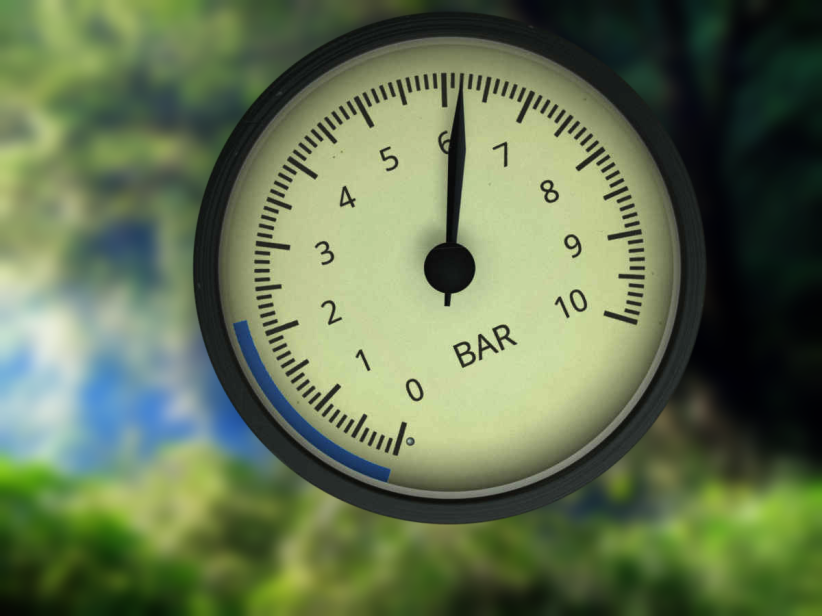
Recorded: 6.2 bar
